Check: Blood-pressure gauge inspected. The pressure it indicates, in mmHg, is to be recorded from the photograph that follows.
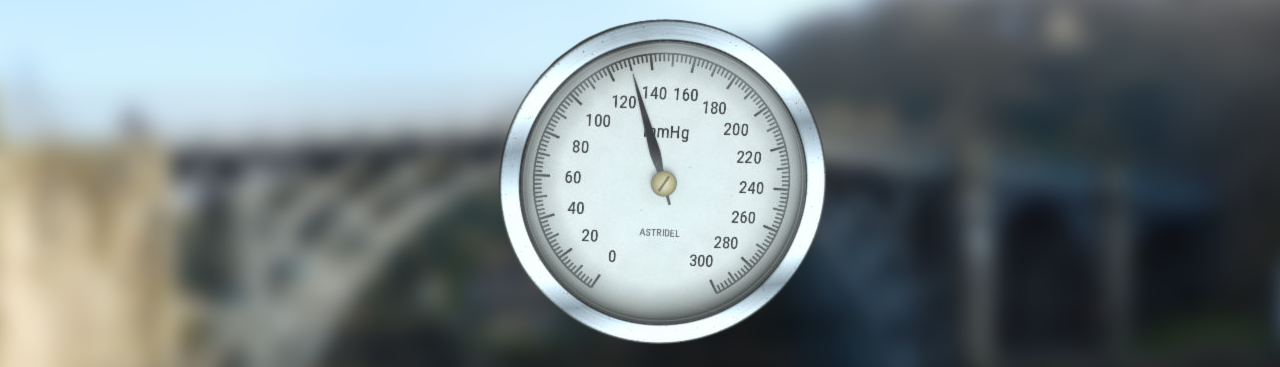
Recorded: 130 mmHg
